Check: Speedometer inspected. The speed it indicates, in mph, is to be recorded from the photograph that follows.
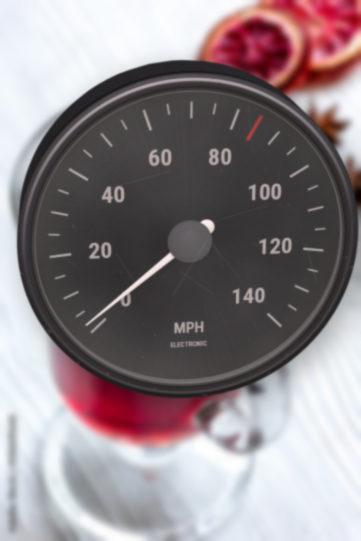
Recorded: 2.5 mph
